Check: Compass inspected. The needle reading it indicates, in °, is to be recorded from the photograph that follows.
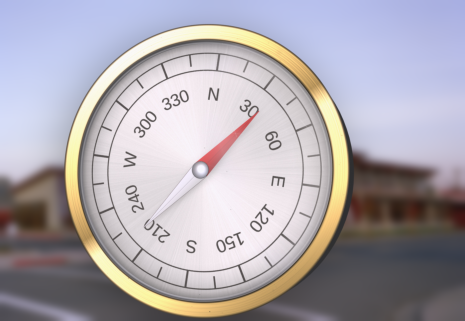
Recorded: 37.5 °
